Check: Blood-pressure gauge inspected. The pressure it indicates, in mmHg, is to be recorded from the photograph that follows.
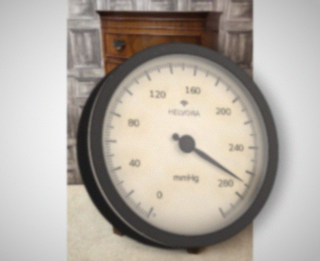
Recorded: 270 mmHg
